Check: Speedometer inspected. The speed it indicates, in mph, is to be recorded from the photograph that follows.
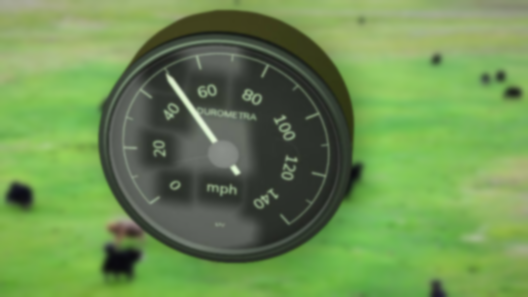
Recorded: 50 mph
